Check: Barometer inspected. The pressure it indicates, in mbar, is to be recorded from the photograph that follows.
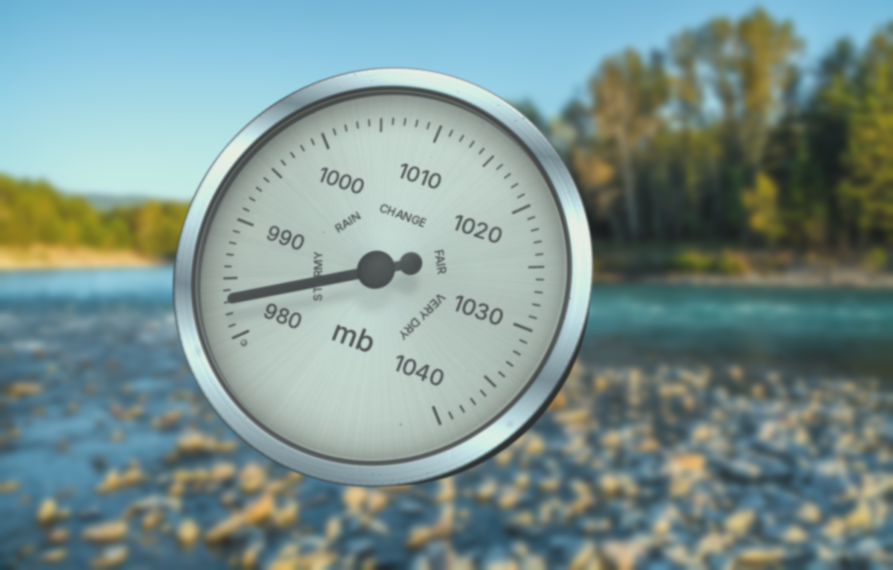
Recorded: 983 mbar
